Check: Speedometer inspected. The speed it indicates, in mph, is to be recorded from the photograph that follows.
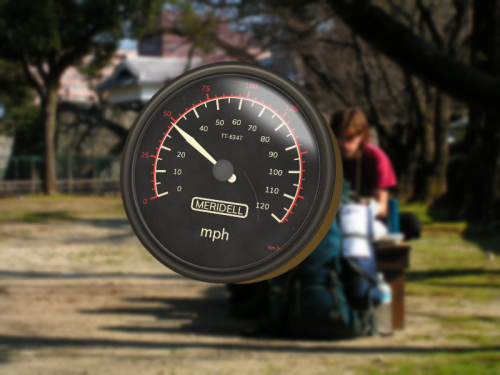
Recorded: 30 mph
